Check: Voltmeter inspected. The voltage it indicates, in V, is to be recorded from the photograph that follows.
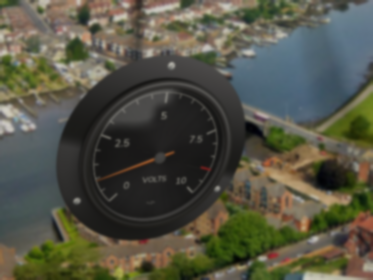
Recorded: 1 V
